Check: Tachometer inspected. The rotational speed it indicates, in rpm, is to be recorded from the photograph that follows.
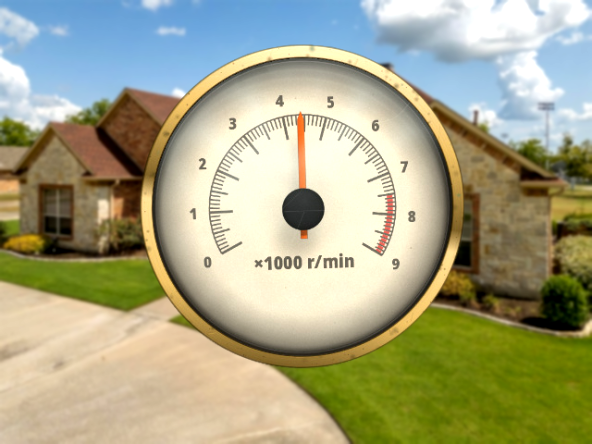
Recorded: 4400 rpm
